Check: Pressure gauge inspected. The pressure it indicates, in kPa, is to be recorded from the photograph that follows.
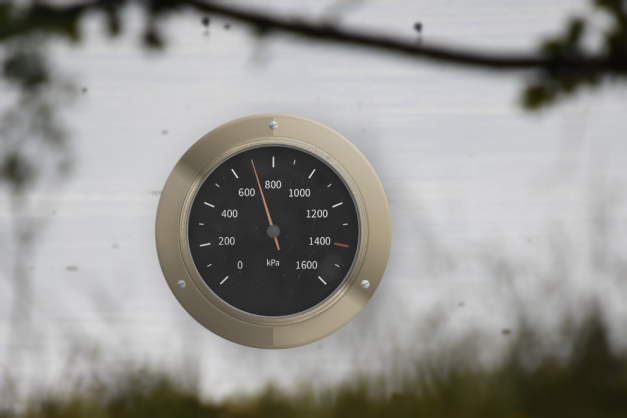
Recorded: 700 kPa
